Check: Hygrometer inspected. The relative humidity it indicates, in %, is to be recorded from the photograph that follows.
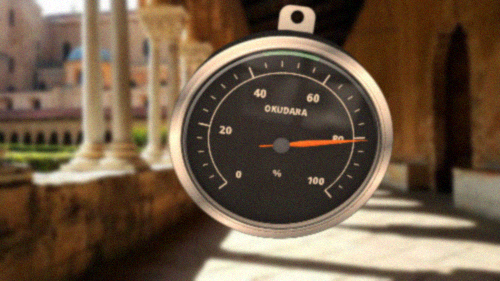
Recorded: 80 %
